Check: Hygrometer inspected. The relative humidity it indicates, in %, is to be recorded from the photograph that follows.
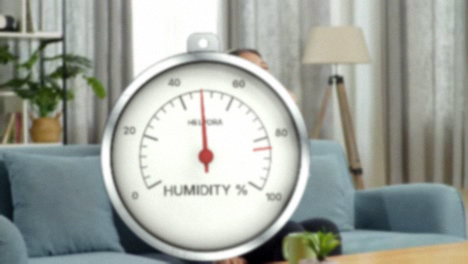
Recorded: 48 %
